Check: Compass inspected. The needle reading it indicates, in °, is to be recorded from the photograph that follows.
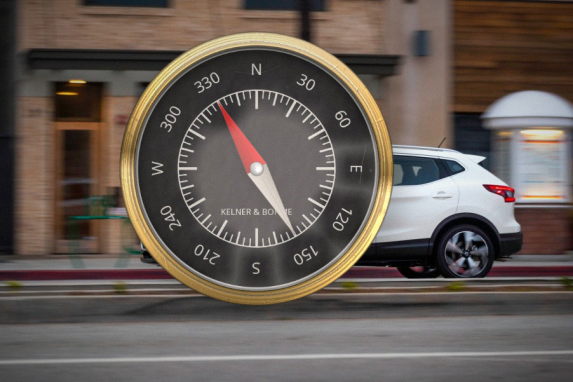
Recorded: 330 °
